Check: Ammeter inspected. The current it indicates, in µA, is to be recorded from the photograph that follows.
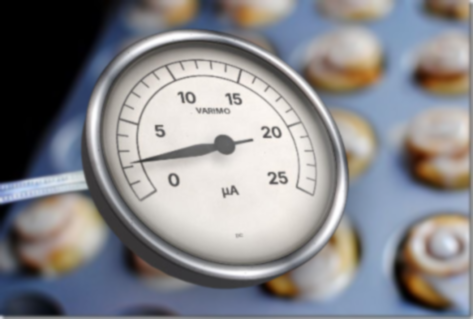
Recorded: 2 µA
